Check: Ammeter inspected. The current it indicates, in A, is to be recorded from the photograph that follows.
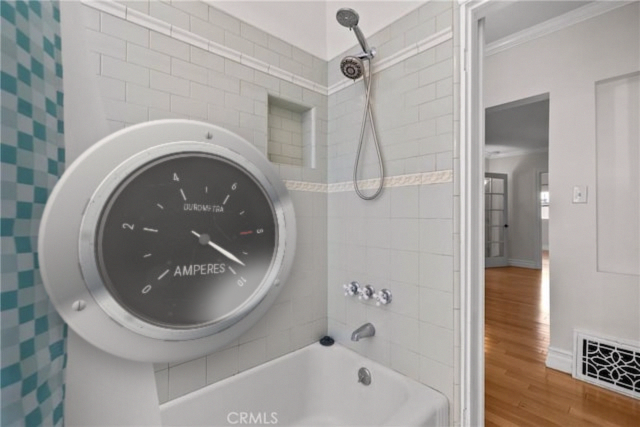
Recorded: 9.5 A
